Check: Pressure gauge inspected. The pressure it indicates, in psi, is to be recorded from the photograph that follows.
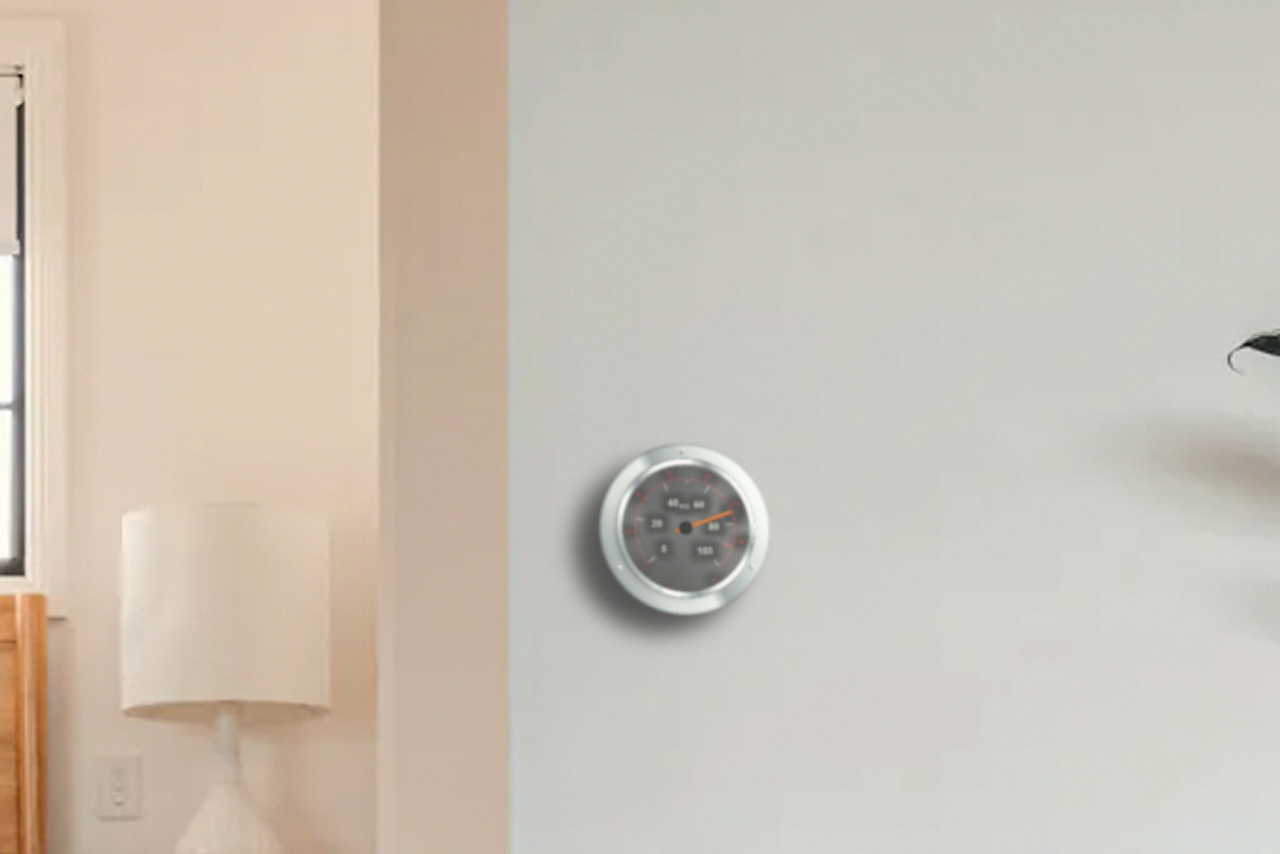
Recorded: 75 psi
